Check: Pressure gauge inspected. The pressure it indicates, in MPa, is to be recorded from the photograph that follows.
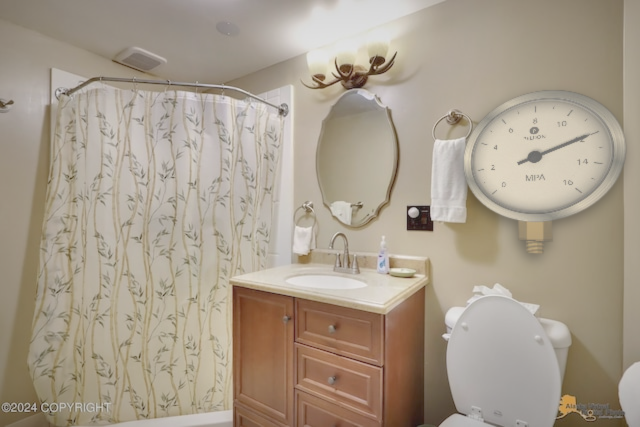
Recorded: 12 MPa
